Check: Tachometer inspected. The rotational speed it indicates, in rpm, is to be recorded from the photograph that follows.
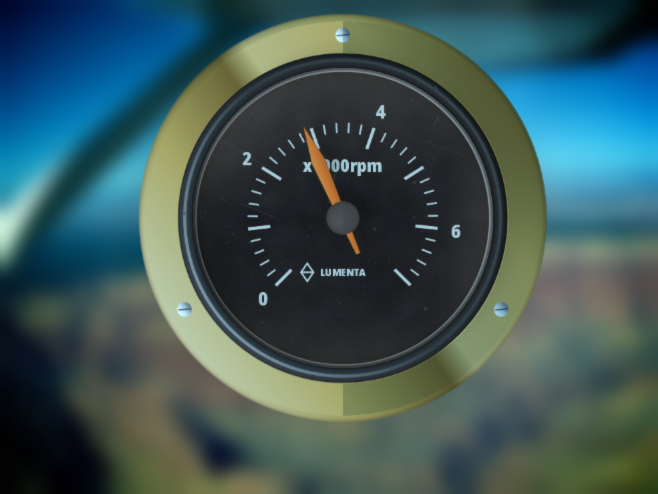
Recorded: 2900 rpm
